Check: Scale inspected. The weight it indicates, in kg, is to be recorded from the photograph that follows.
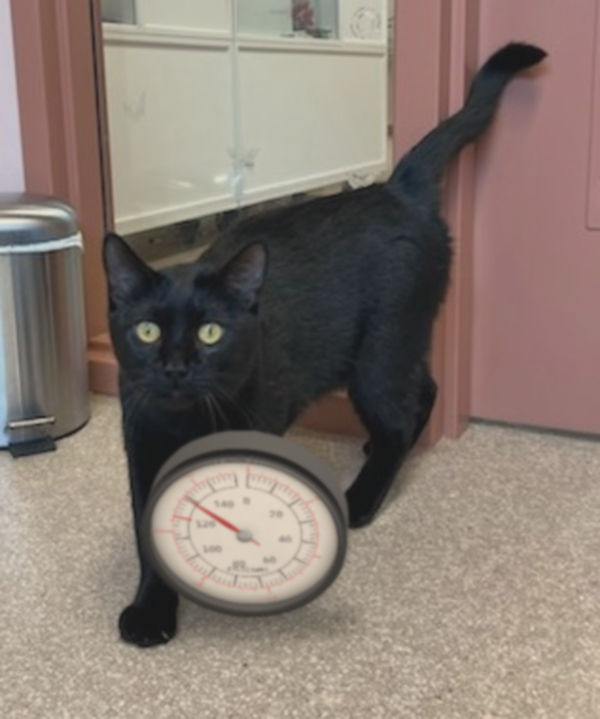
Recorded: 130 kg
